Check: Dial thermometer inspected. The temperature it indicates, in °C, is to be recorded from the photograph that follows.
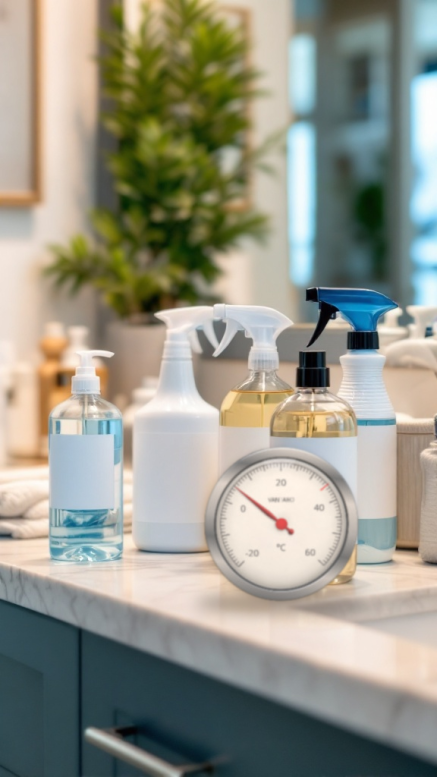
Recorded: 5 °C
